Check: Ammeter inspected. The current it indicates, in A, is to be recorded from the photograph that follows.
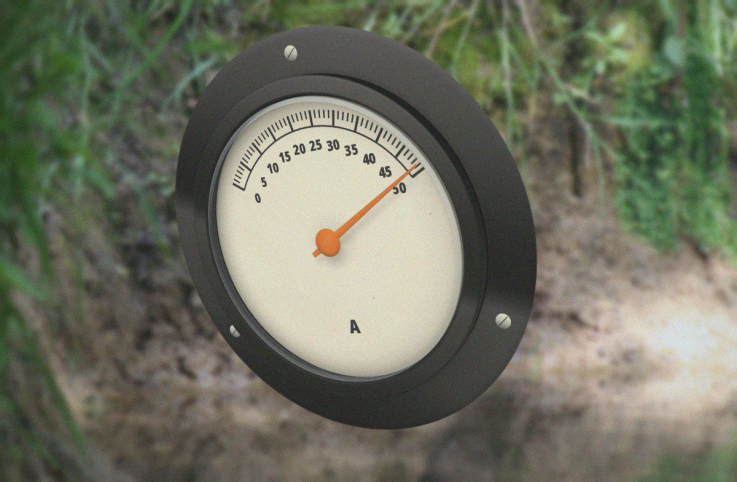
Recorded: 49 A
